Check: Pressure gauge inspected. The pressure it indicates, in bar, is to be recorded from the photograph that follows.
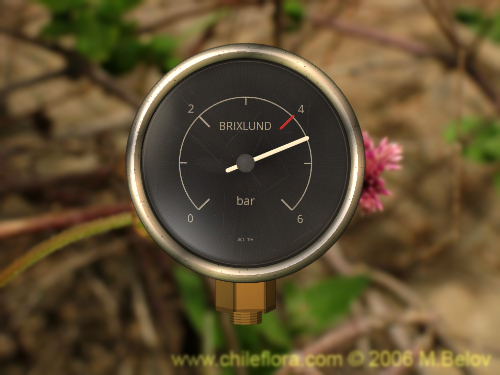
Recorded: 4.5 bar
